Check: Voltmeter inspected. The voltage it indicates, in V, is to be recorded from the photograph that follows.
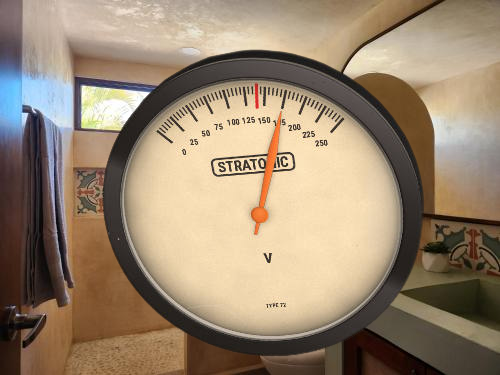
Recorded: 175 V
